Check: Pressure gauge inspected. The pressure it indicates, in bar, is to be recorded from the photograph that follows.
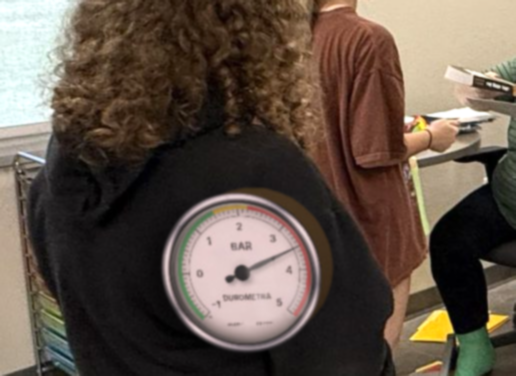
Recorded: 3.5 bar
